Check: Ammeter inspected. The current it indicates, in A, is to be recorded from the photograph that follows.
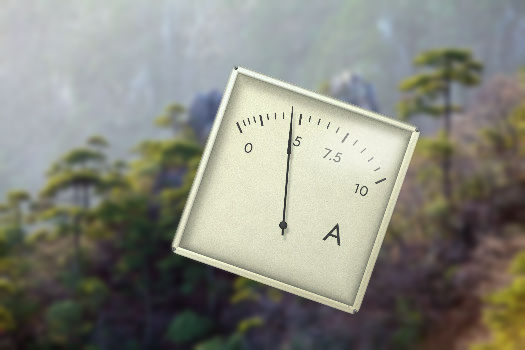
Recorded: 4.5 A
